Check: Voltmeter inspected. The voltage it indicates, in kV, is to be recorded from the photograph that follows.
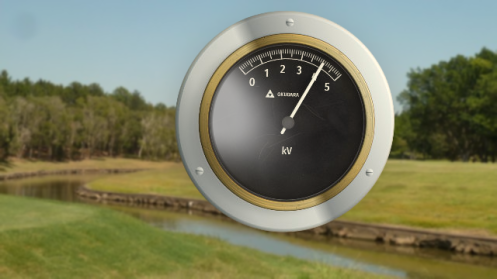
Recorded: 4 kV
